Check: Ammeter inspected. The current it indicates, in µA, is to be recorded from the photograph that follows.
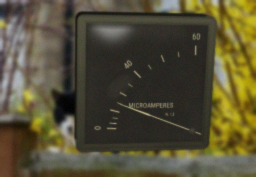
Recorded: 25 µA
